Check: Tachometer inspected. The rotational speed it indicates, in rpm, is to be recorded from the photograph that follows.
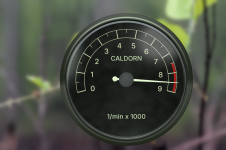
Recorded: 8500 rpm
